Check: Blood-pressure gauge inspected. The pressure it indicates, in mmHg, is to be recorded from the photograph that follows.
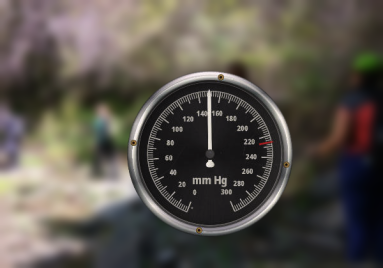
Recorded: 150 mmHg
